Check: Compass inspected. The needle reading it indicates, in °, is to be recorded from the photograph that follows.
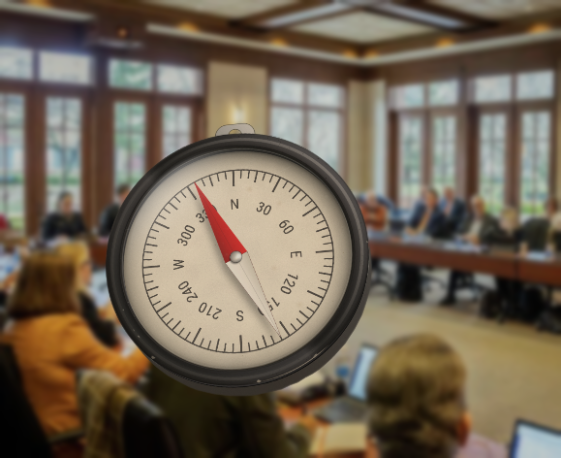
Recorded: 335 °
